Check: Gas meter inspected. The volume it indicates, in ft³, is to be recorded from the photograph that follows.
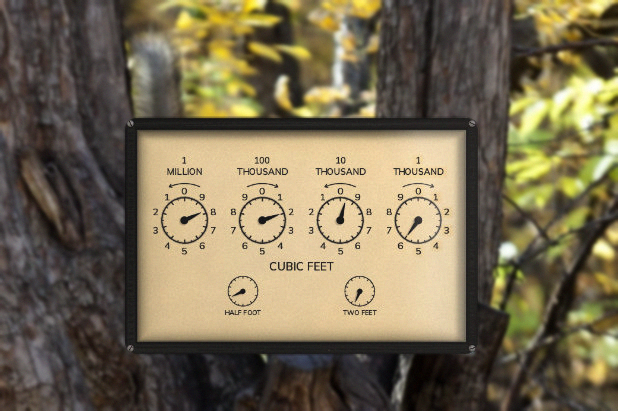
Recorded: 819600 ft³
